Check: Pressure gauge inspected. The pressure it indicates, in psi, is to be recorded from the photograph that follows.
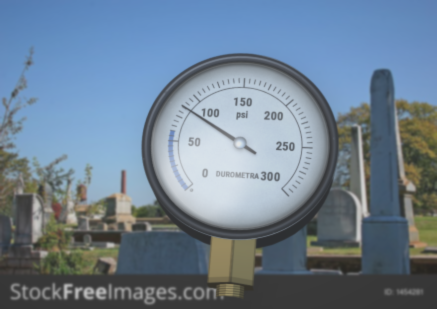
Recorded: 85 psi
